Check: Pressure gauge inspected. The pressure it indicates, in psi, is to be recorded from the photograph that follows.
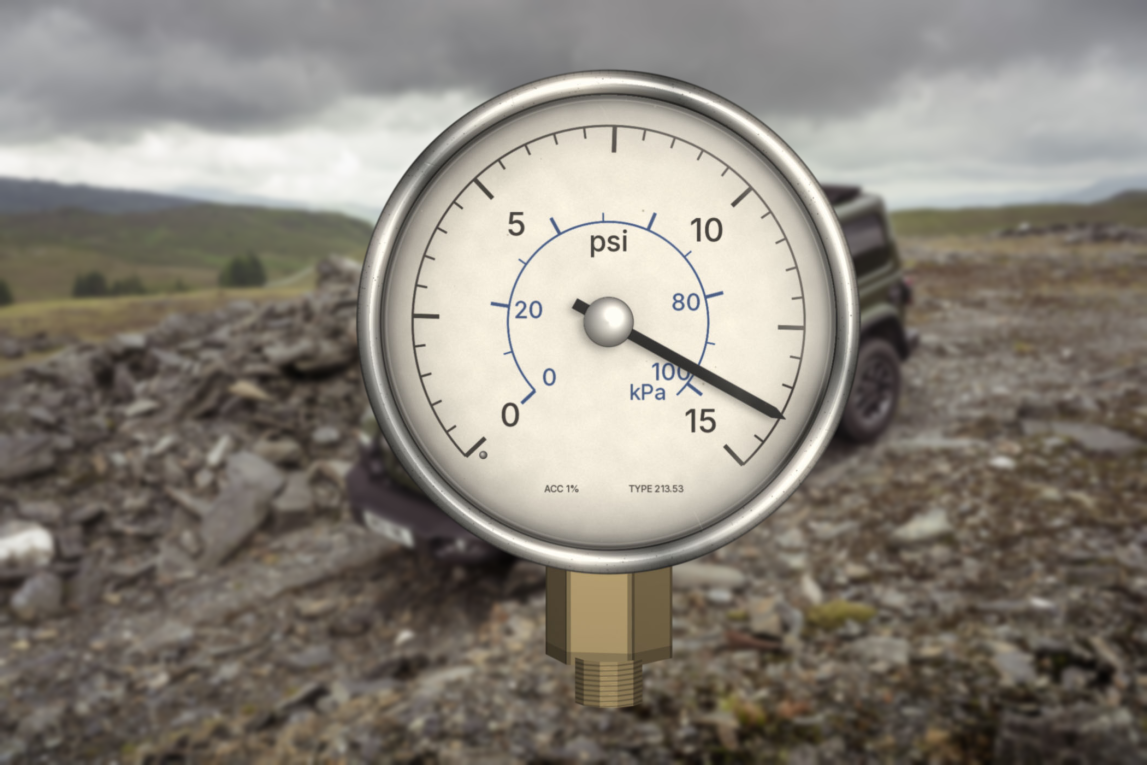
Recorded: 14 psi
